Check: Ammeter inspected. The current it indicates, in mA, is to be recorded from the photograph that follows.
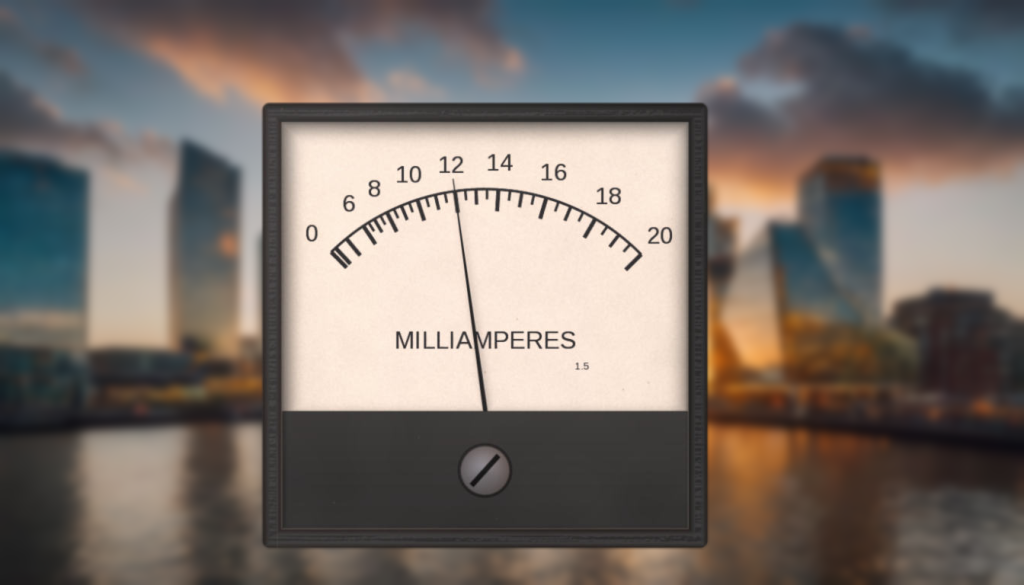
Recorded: 12 mA
